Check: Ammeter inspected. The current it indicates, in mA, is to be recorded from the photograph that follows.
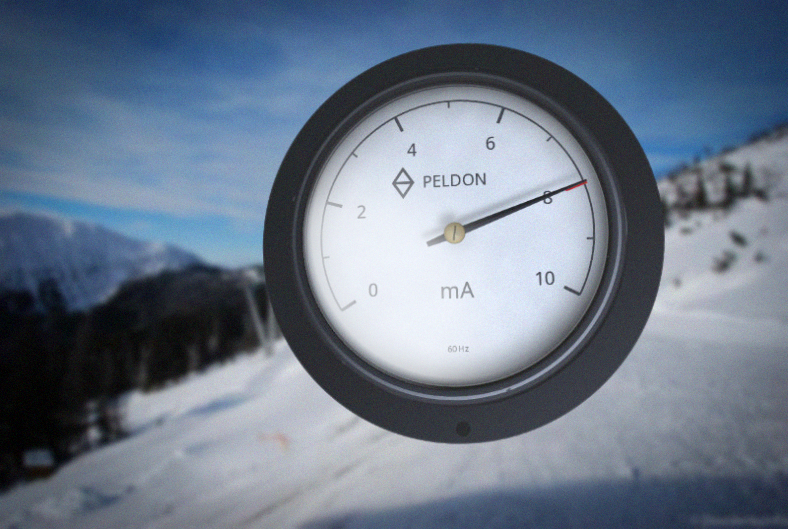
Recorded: 8 mA
